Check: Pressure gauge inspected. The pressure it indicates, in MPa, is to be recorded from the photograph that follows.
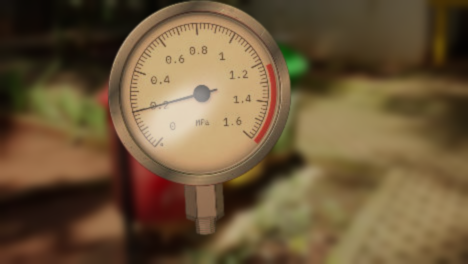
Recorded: 0.2 MPa
